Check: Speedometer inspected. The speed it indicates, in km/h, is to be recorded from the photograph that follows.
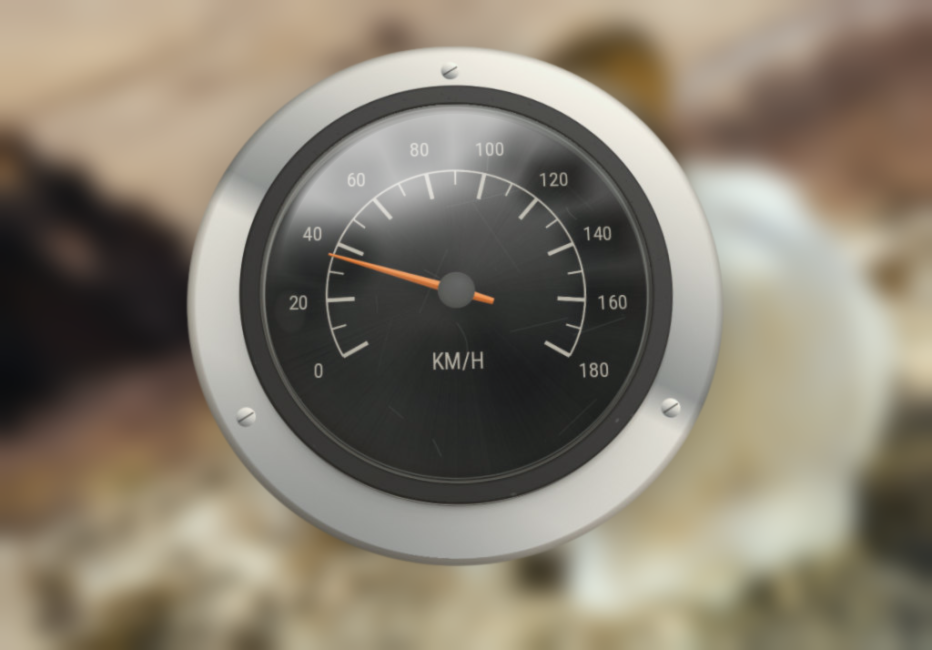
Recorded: 35 km/h
